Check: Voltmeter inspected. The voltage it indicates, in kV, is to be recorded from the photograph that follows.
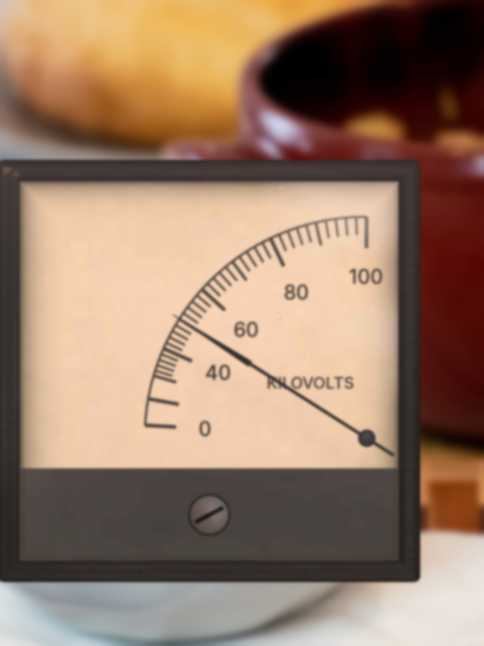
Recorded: 50 kV
